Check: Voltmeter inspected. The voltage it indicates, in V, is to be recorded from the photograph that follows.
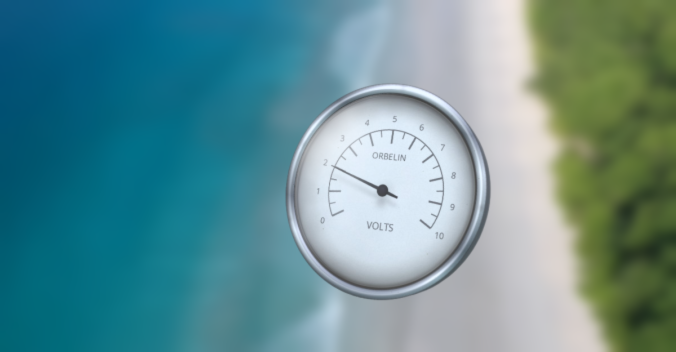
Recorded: 2 V
